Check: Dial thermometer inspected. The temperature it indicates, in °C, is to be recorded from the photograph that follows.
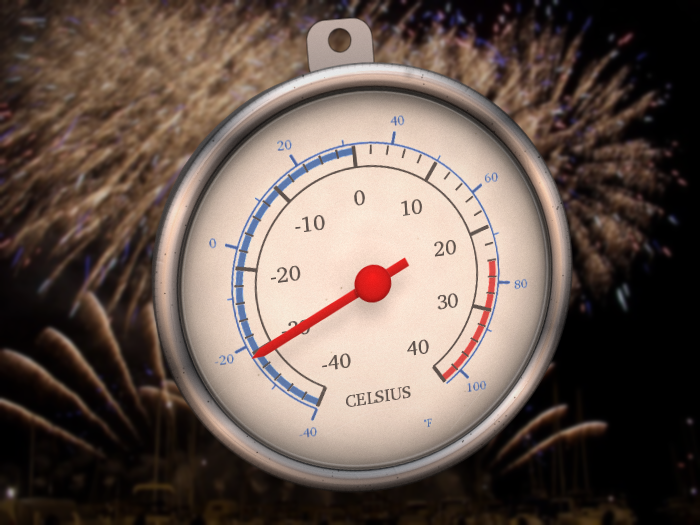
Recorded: -30 °C
